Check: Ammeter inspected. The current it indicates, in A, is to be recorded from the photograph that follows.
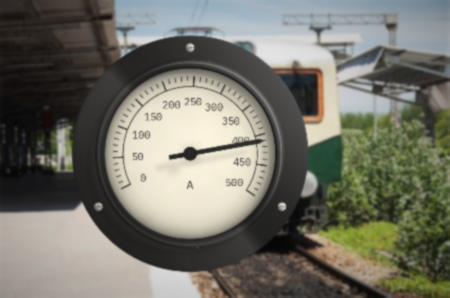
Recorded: 410 A
